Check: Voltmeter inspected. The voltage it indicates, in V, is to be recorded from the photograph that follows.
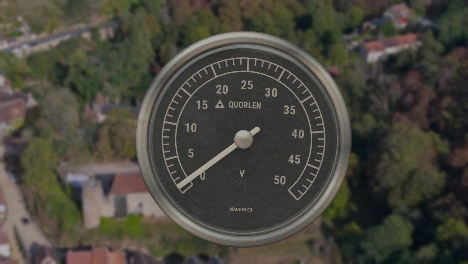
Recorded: 1 V
